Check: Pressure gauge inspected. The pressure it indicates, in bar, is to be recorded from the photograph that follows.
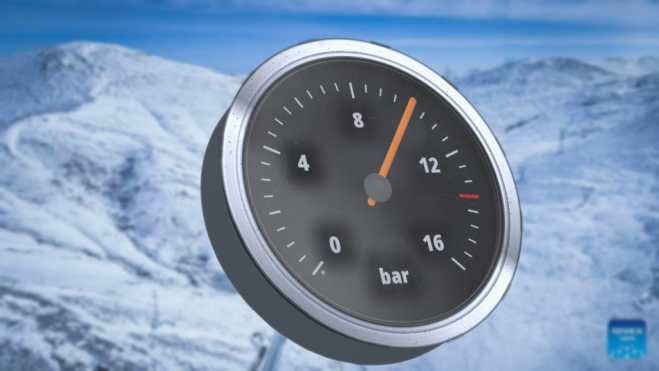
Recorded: 10 bar
